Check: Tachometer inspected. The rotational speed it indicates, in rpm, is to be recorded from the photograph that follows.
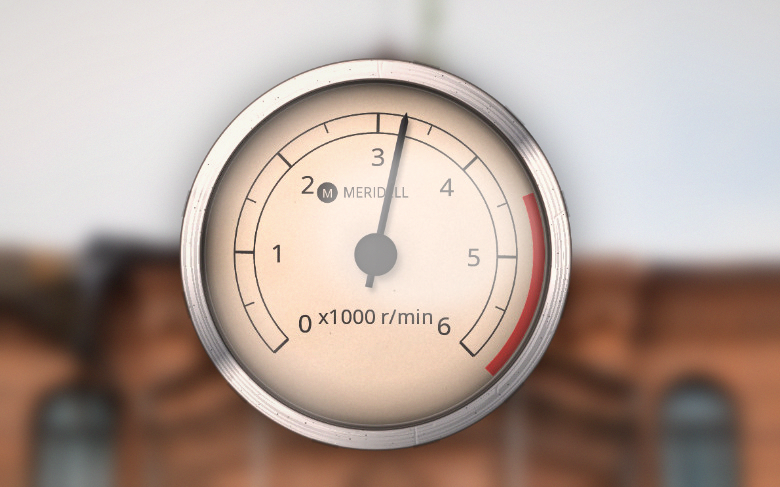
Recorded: 3250 rpm
